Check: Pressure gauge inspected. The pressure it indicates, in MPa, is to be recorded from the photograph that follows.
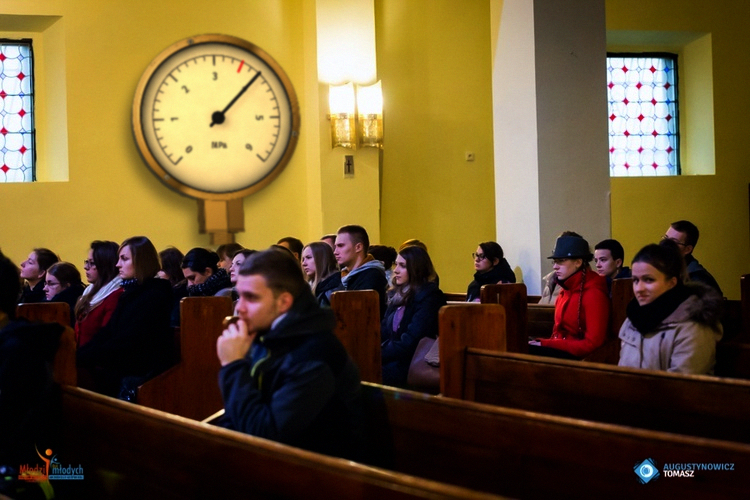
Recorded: 4 MPa
